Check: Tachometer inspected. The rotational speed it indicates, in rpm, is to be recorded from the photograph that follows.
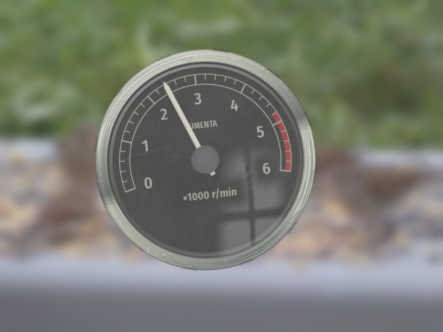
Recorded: 2400 rpm
